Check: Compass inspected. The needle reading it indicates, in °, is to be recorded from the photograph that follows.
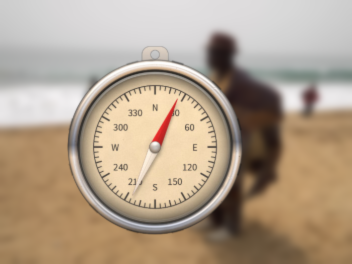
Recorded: 25 °
